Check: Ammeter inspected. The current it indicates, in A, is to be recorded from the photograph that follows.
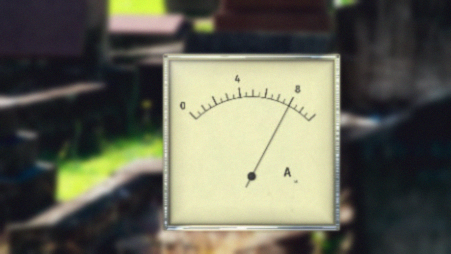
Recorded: 8 A
